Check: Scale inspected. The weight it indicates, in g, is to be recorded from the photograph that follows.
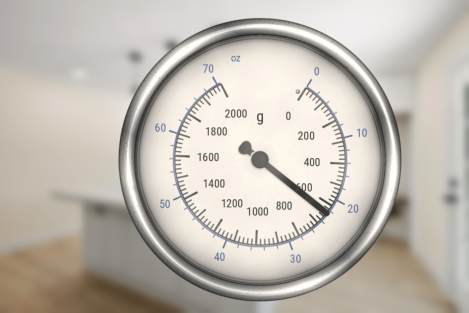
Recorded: 640 g
